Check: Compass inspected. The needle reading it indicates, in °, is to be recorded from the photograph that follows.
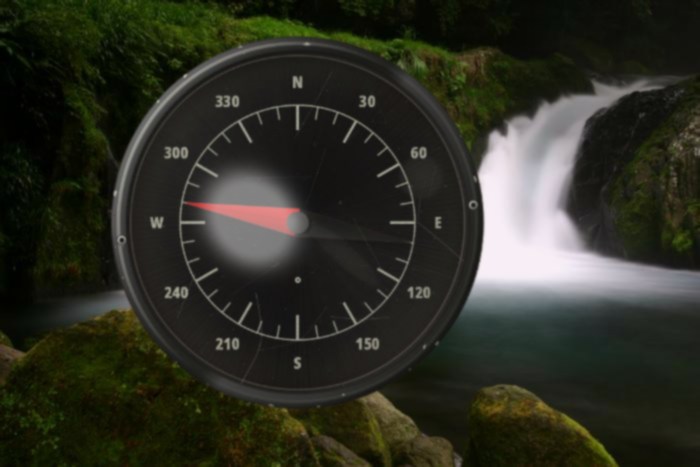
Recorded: 280 °
